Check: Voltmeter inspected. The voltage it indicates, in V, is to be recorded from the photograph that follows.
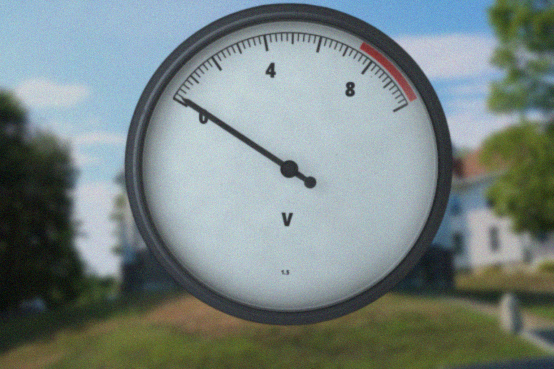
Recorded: 0.2 V
